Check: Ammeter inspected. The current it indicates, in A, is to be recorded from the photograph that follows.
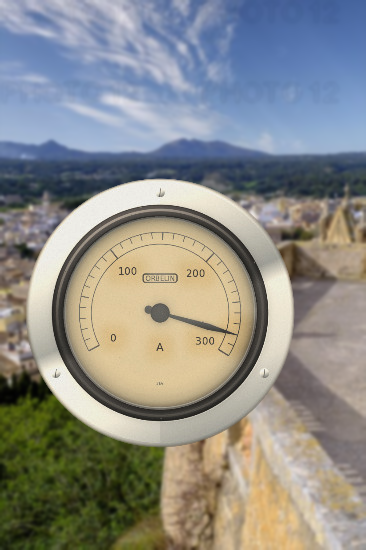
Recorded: 280 A
